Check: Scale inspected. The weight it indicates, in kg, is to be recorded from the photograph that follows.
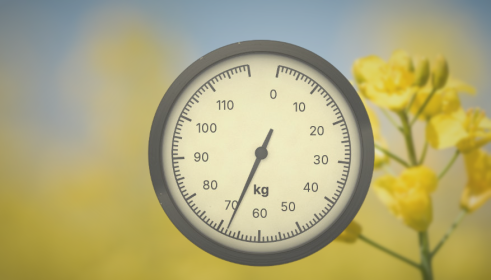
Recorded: 68 kg
